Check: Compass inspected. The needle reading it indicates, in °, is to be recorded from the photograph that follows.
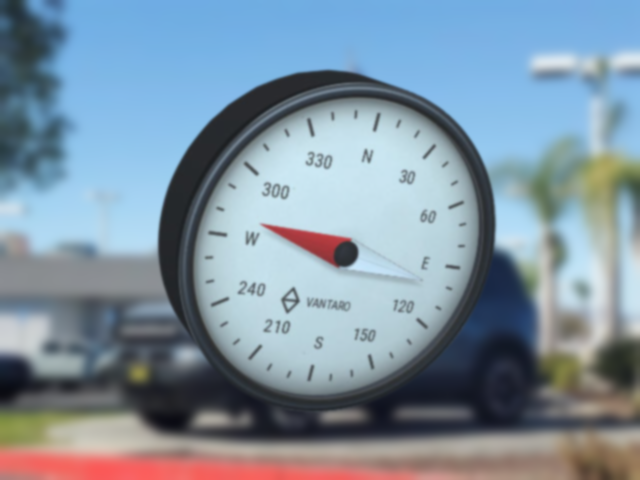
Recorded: 280 °
